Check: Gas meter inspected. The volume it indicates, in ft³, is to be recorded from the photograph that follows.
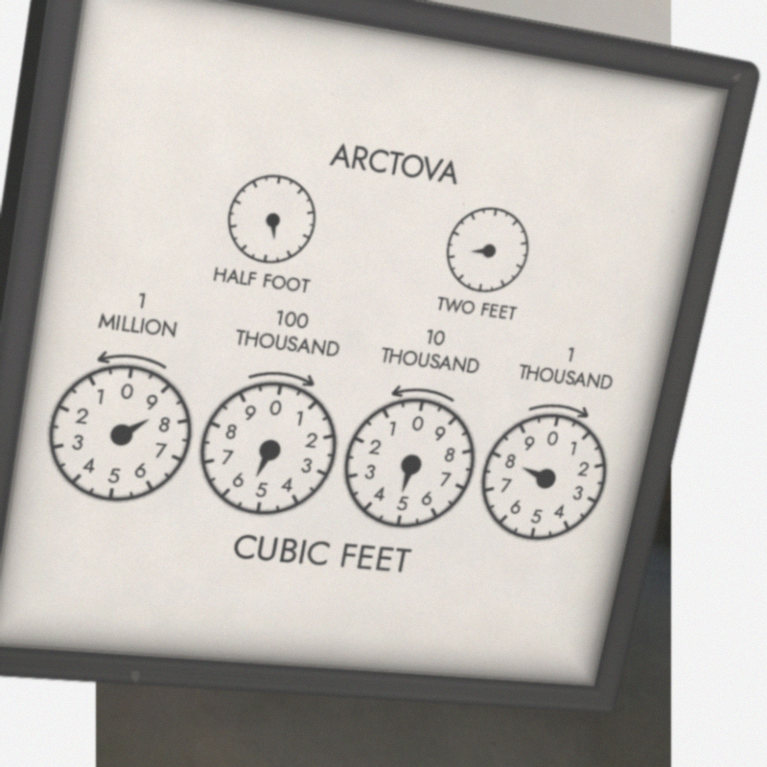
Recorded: 854800 ft³
